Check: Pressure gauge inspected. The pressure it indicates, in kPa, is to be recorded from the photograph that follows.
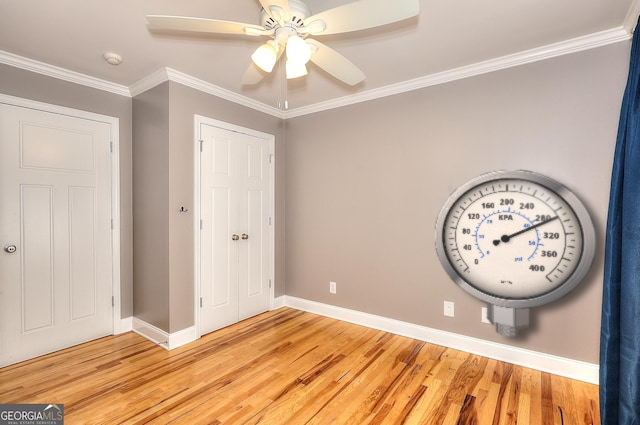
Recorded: 290 kPa
